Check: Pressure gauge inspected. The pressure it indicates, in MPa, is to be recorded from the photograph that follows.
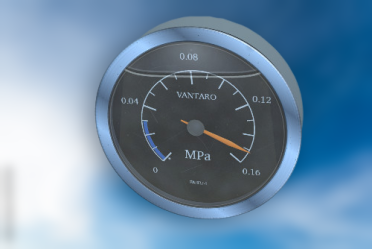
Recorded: 0.15 MPa
